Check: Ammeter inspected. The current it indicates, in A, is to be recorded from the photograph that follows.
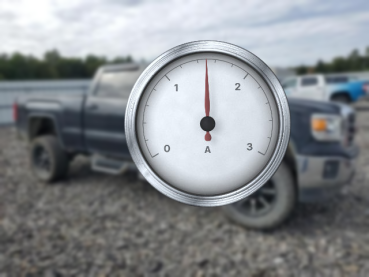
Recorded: 1.5 A
